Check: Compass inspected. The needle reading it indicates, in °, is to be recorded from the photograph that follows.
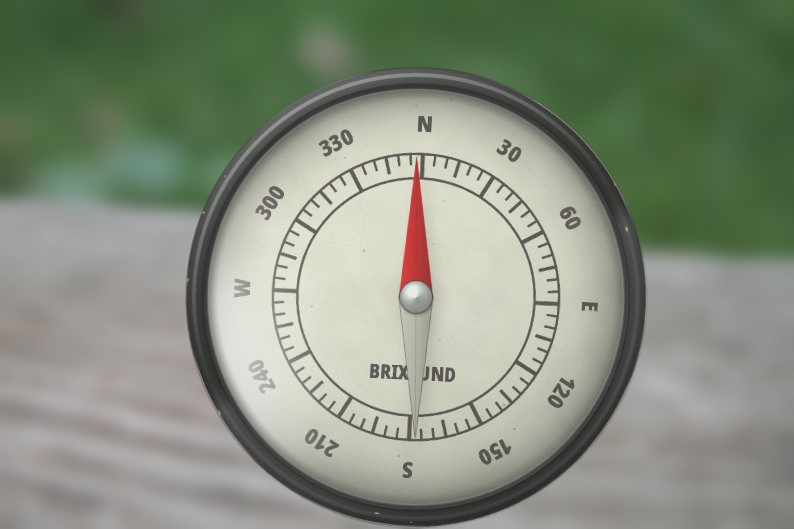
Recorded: 357.5 °
